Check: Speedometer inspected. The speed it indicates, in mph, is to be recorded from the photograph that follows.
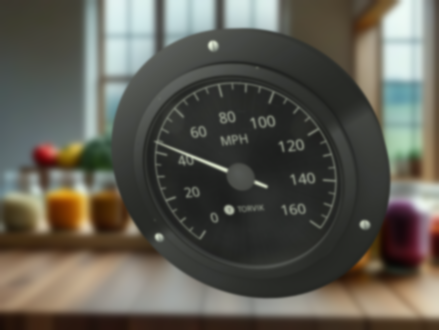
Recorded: 45 mph
